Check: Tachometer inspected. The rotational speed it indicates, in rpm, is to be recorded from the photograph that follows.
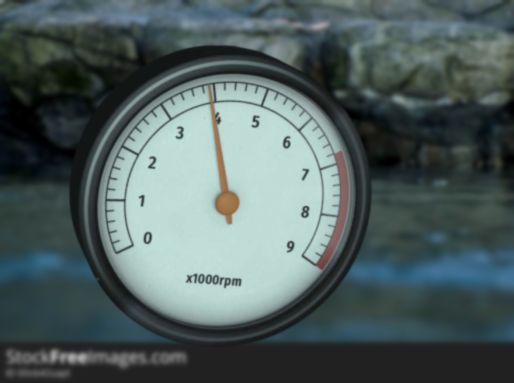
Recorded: 3900 rpm
